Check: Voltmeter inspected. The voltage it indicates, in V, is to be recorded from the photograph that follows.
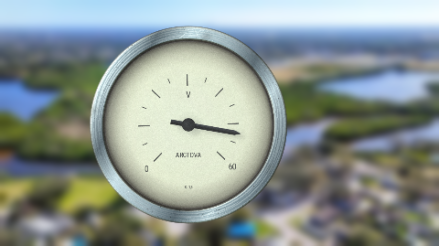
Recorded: 52.5 V
